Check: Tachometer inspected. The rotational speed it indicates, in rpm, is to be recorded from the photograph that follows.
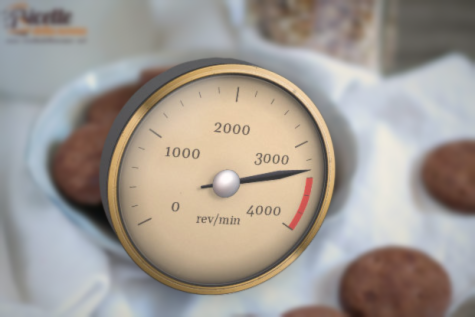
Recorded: 3300 rpm
